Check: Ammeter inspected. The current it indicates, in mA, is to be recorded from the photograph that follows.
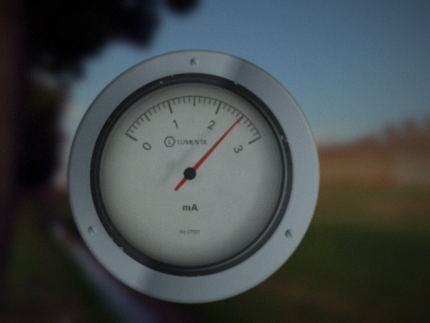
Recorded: 2.5 mA
